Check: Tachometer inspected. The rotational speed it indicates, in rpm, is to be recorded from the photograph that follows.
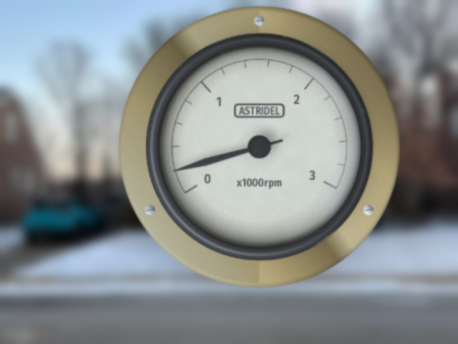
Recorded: 200 rpm
